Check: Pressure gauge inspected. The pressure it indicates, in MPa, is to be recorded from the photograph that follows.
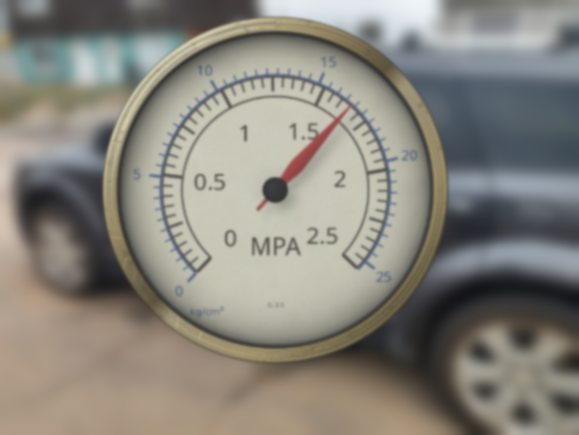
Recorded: 1.65 MPa
